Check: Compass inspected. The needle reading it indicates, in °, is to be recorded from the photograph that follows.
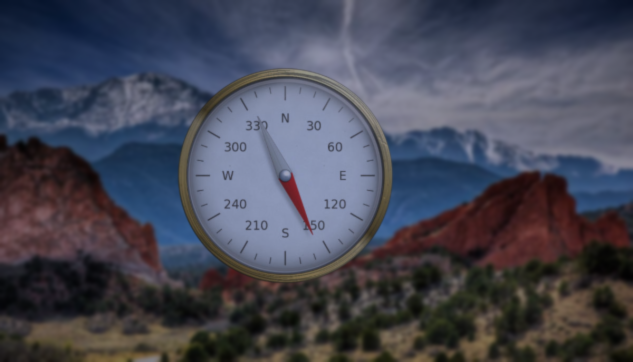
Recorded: 155 °
